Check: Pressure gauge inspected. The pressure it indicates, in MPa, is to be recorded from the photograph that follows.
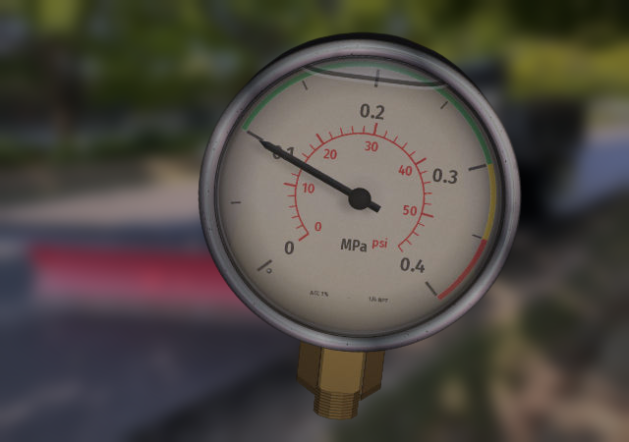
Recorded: 0.1 MPa
